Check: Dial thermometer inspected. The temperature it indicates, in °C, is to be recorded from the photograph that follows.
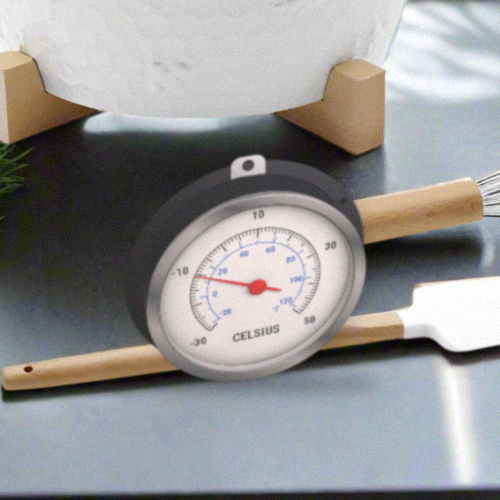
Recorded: -10 °C
